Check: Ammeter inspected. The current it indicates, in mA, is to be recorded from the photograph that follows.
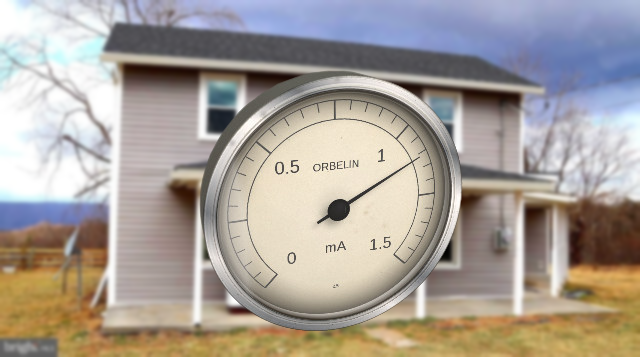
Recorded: 1.1 mA
